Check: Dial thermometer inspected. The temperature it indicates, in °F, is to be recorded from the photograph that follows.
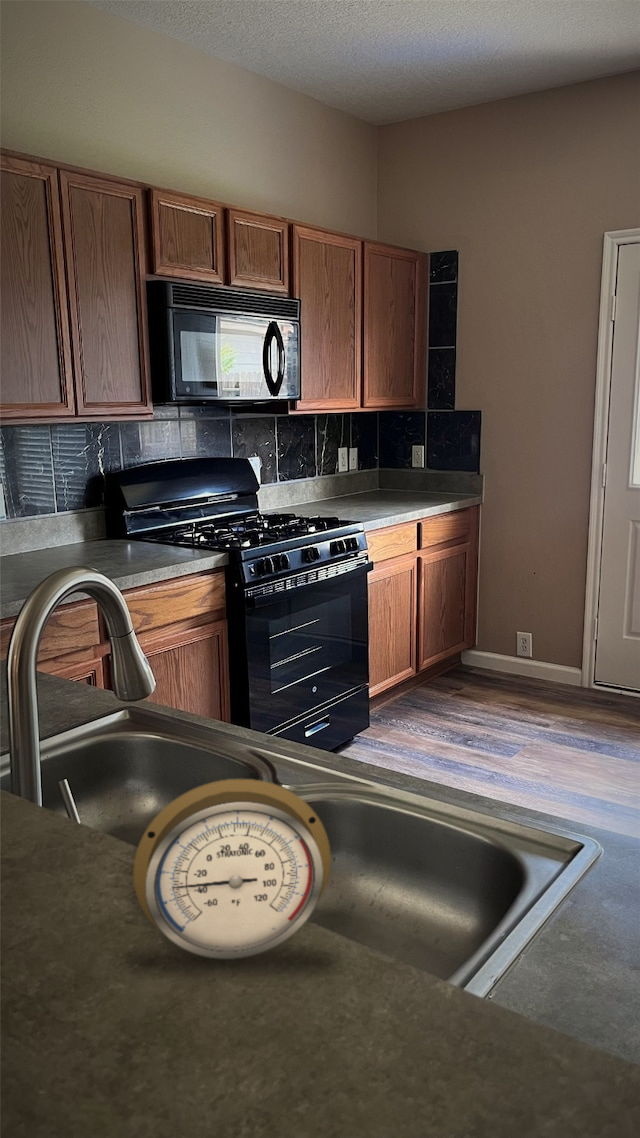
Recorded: -30 °F
